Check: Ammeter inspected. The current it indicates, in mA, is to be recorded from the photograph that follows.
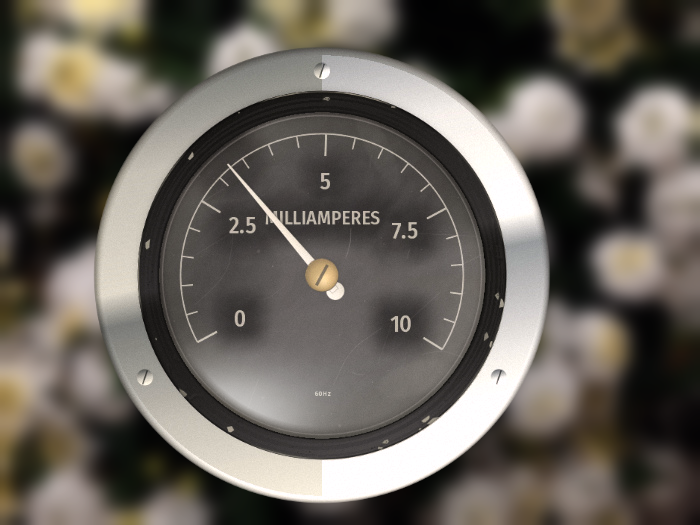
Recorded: 3.25 mA
